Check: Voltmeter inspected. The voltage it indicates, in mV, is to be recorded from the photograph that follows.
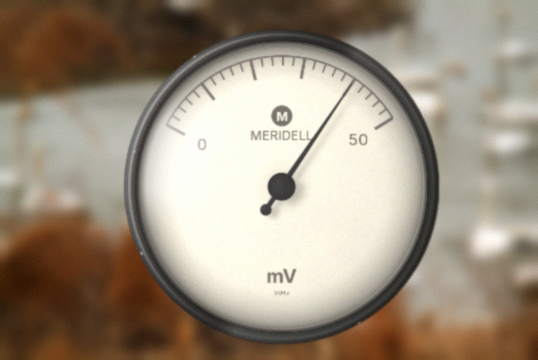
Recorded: 40 mV
